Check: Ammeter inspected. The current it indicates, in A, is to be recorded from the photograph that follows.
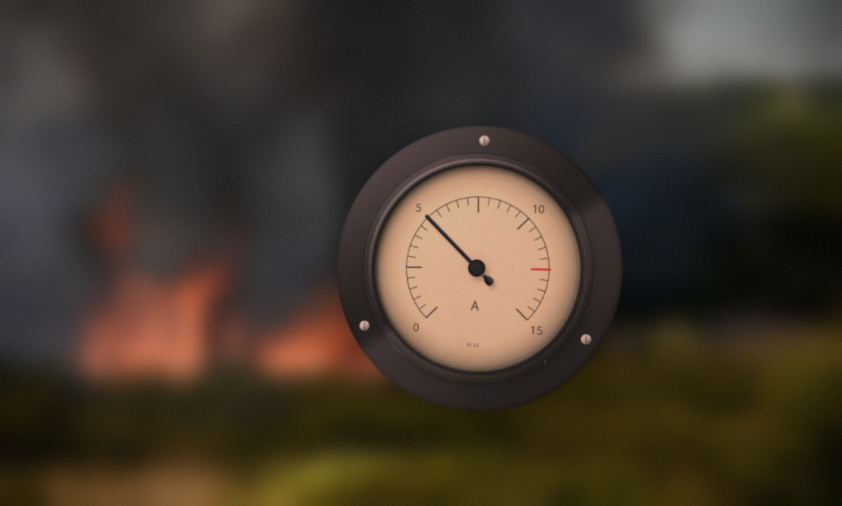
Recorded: 5 A
